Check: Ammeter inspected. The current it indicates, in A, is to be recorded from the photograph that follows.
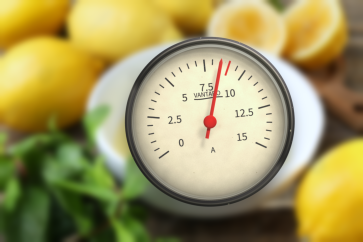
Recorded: 8.5 A
